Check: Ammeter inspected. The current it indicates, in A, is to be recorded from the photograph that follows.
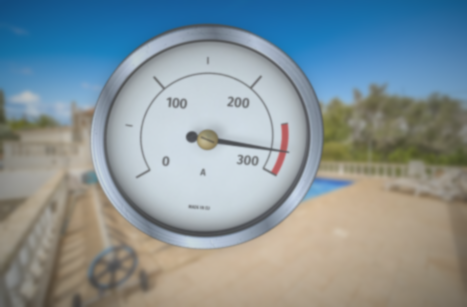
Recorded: 275 A
